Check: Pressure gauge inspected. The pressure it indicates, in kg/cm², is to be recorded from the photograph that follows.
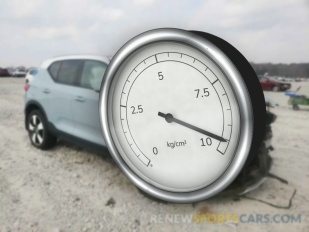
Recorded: 9.5 kg/cm²
